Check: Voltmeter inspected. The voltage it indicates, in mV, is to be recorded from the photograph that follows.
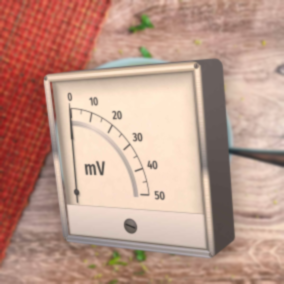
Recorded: 0 mV
